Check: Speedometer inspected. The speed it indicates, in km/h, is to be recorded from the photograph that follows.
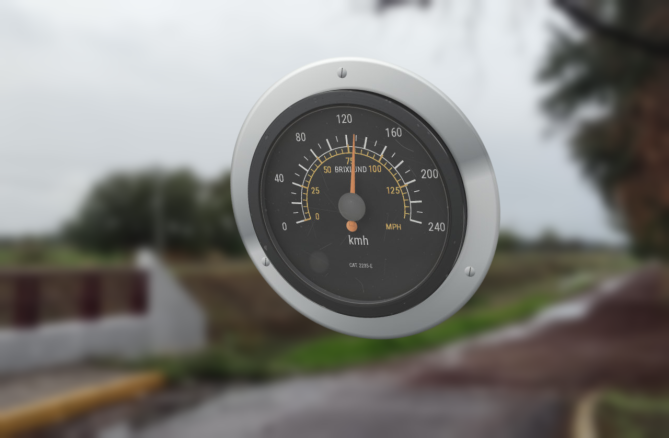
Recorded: 130 km/h
